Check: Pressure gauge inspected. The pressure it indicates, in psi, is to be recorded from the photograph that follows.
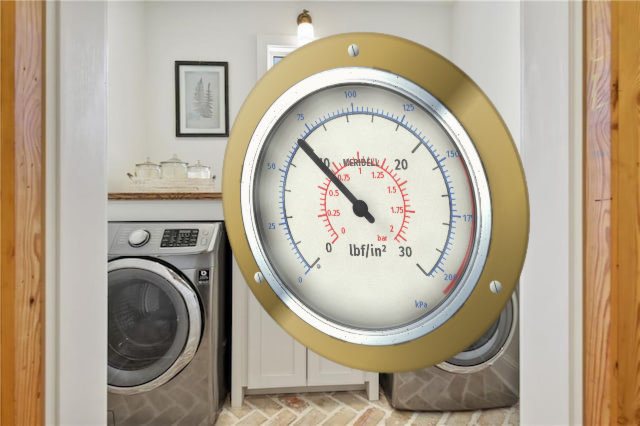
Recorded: 10 psi
